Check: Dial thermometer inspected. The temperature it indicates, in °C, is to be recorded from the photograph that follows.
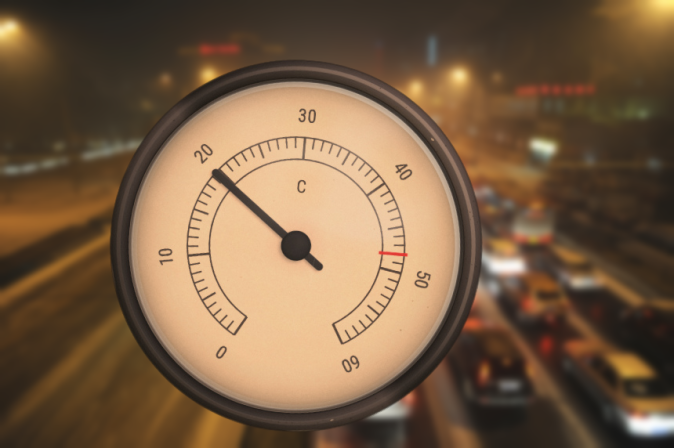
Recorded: 19.5 °C
